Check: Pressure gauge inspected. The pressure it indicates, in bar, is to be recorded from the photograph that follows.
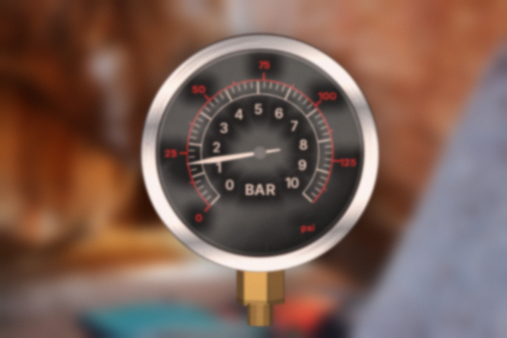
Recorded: 1.4 bar
